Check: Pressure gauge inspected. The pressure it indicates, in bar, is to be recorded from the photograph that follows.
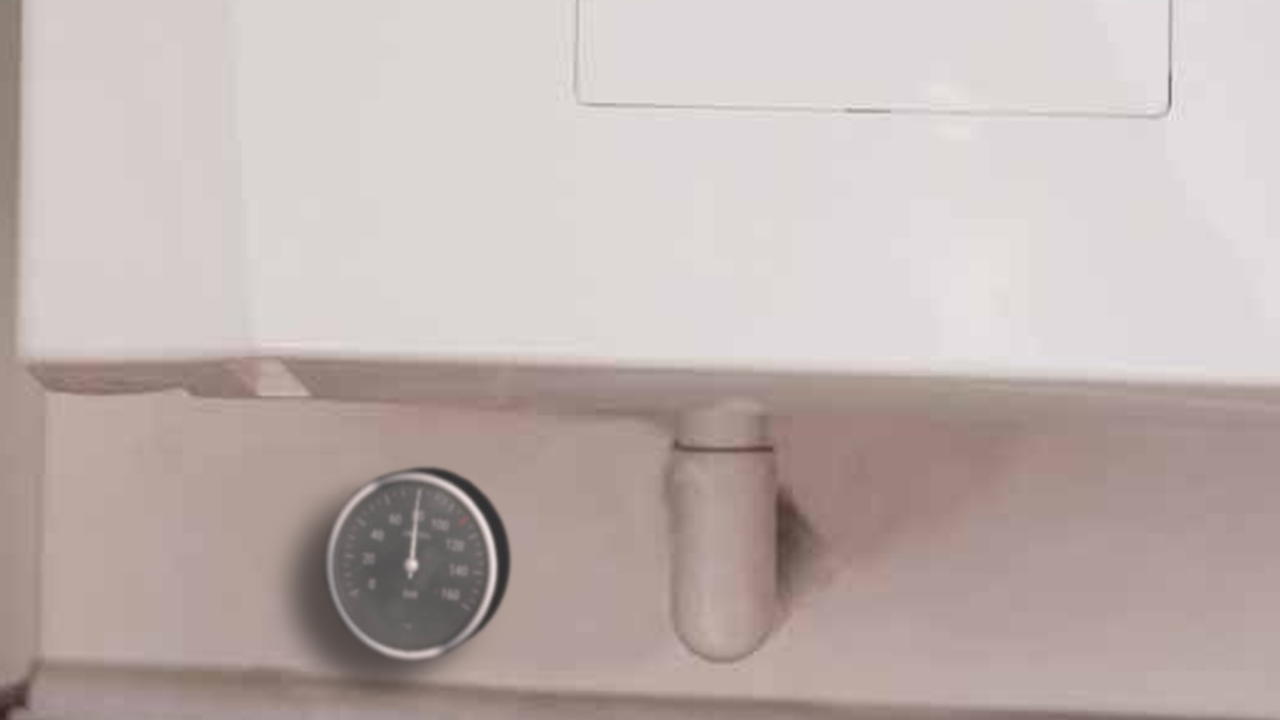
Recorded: 80 bar
